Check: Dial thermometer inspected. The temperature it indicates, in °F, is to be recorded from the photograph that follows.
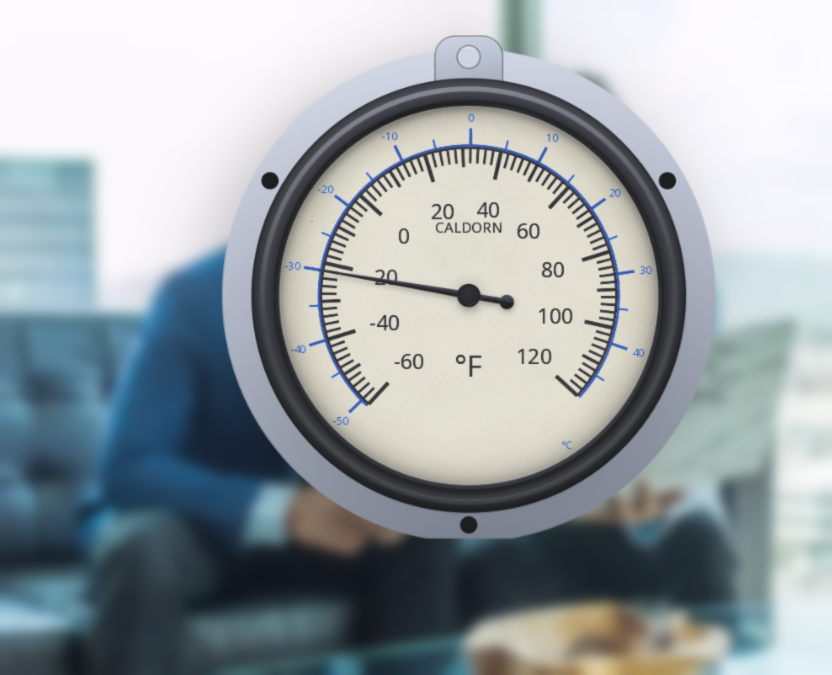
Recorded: -22 °F
